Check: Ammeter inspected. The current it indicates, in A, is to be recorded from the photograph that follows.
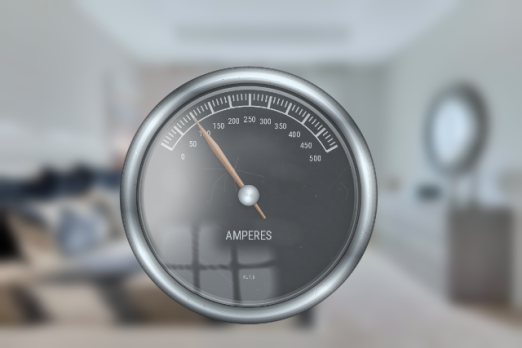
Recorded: 100 A
